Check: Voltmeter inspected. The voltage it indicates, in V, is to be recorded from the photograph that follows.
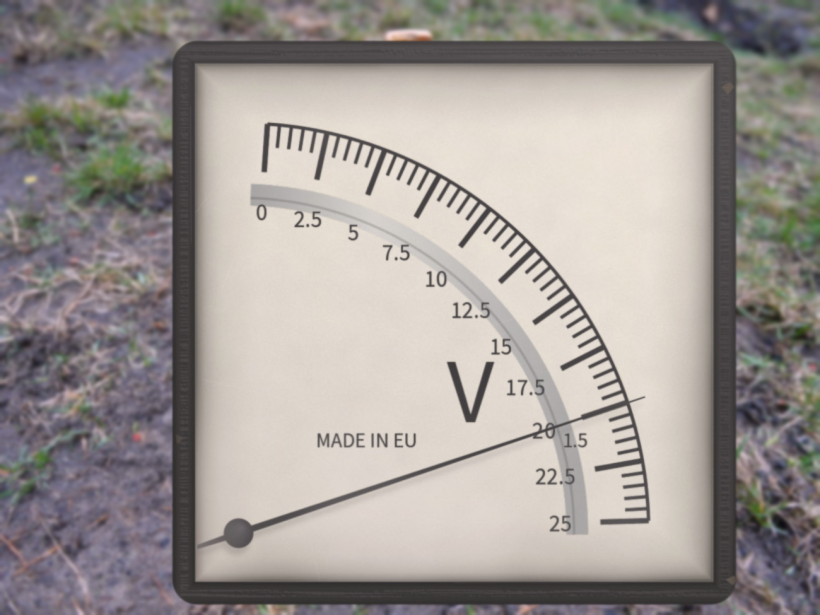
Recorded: 20 V
